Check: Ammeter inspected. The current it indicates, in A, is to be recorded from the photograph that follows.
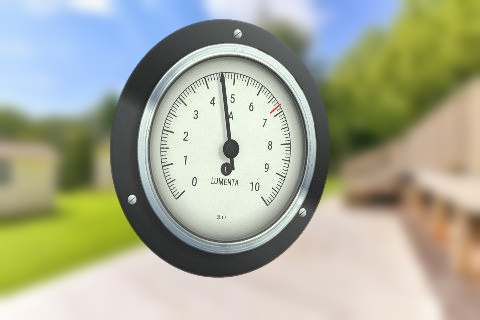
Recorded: 4.5 A
